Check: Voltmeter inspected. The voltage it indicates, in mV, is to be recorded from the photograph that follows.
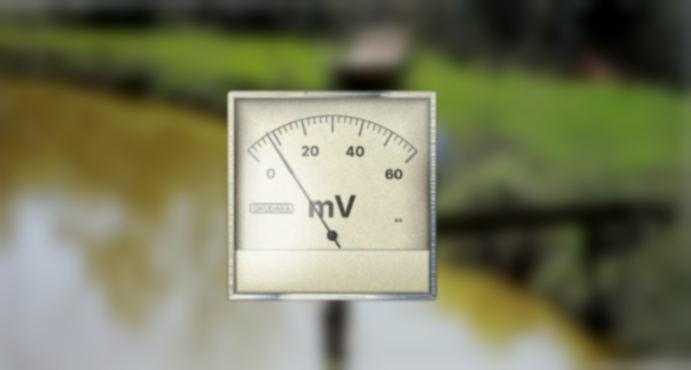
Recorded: 8 mV
